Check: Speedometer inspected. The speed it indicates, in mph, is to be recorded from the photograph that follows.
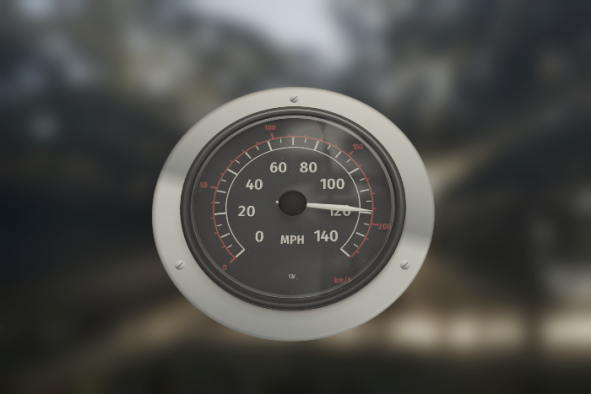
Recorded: 120 mph
